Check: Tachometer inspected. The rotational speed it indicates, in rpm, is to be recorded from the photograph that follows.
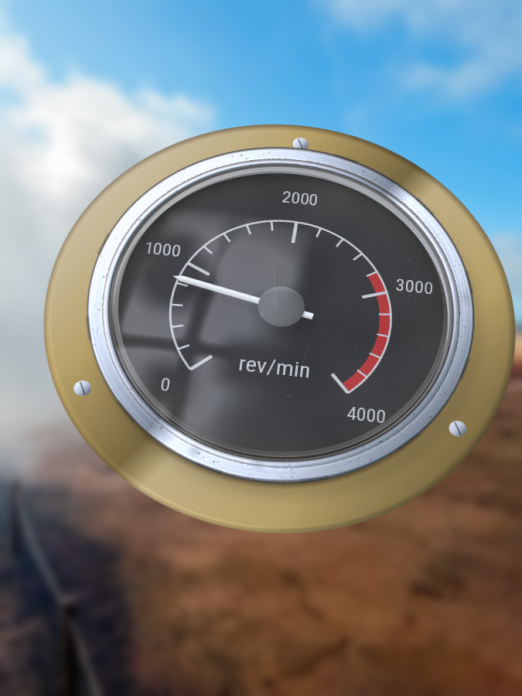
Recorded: 800 rpm
